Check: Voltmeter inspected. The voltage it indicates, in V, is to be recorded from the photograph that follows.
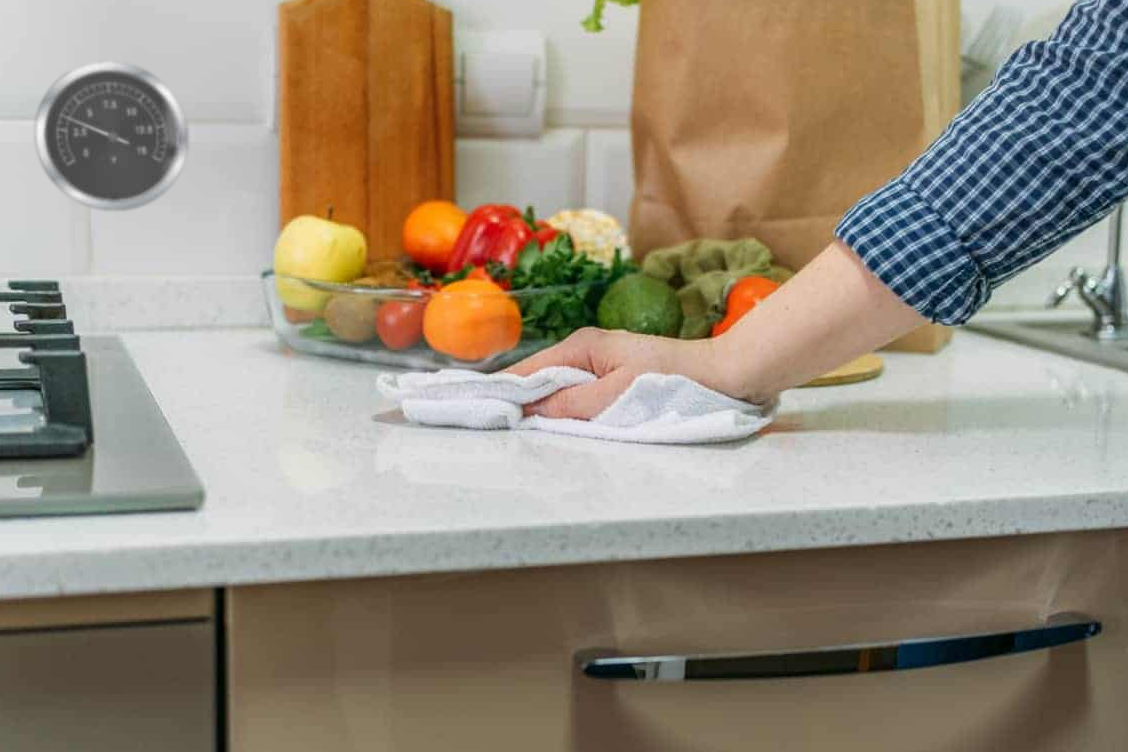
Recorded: 3.5 V
